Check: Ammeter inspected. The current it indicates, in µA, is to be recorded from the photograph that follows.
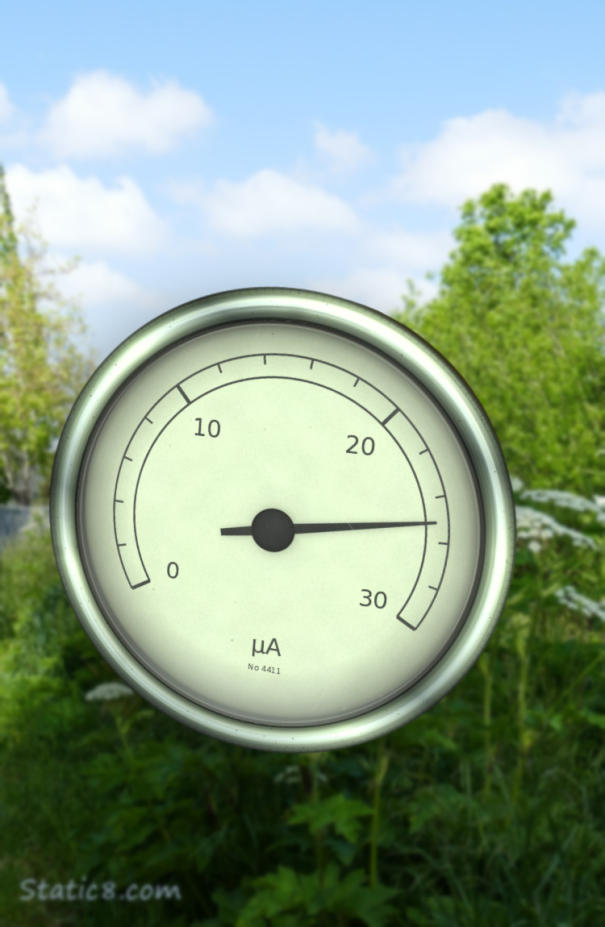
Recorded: 25 µA
